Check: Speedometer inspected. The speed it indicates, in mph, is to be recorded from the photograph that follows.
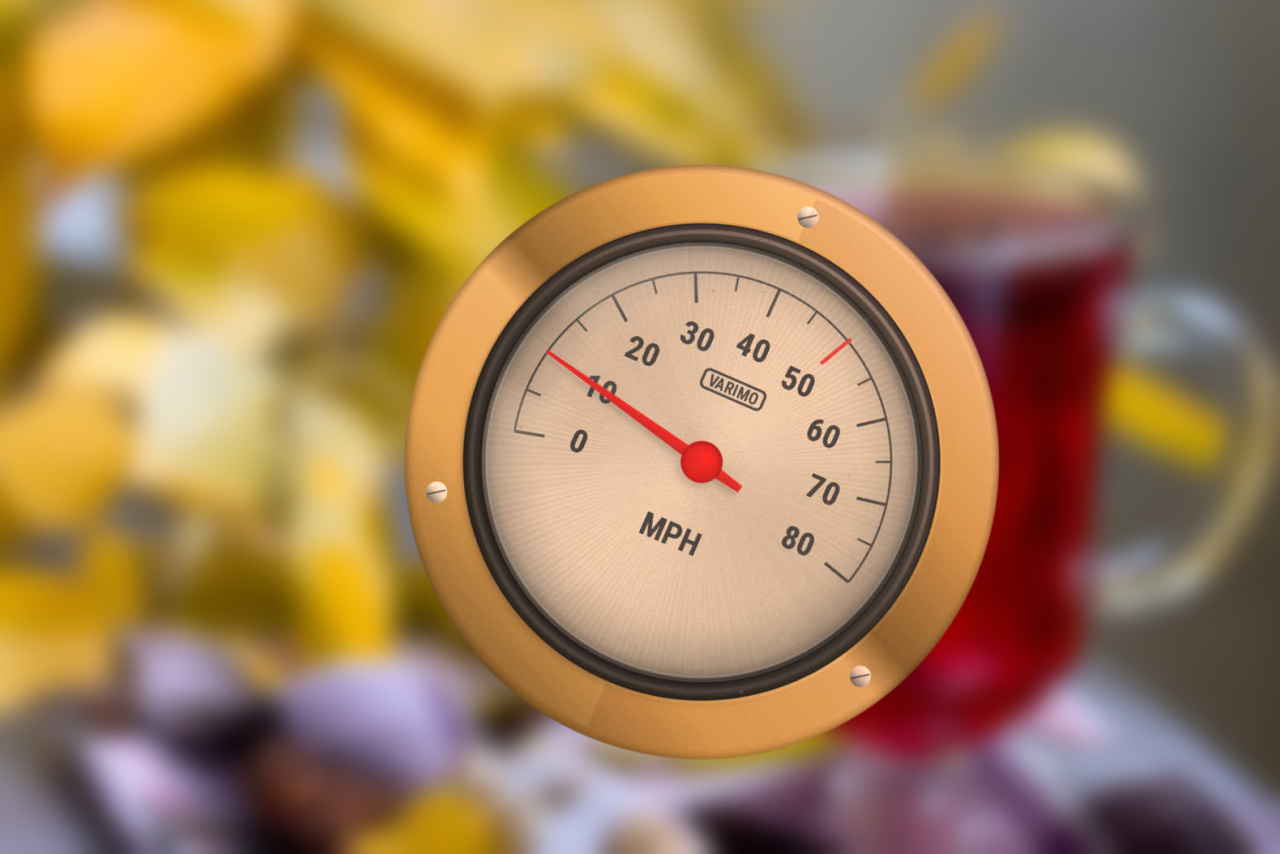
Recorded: 10 mph
